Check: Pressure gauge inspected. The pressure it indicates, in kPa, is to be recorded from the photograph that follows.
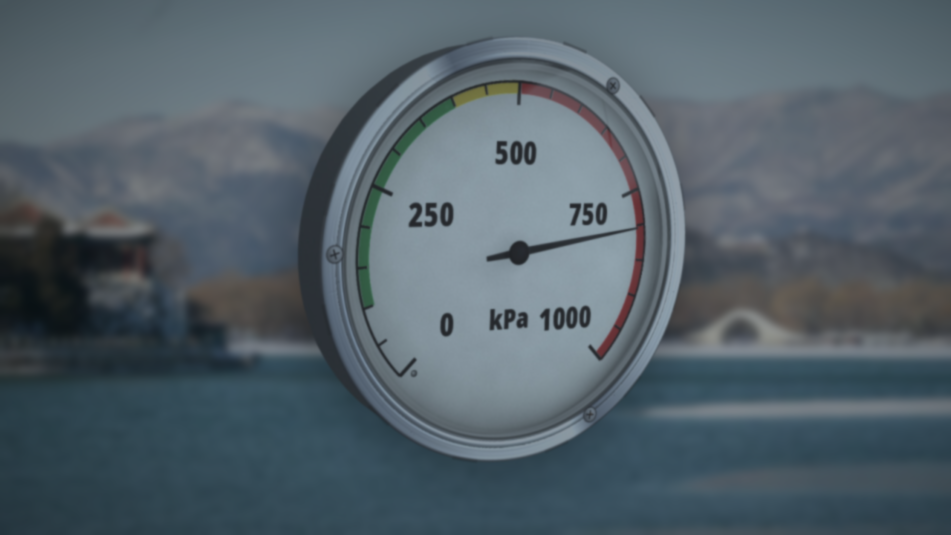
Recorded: 800 kPa
